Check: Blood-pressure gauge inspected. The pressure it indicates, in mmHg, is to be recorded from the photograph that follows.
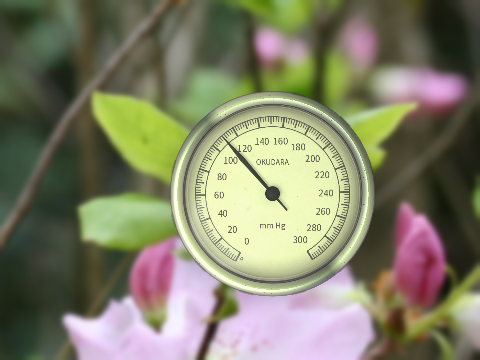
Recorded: 110 mmHg
